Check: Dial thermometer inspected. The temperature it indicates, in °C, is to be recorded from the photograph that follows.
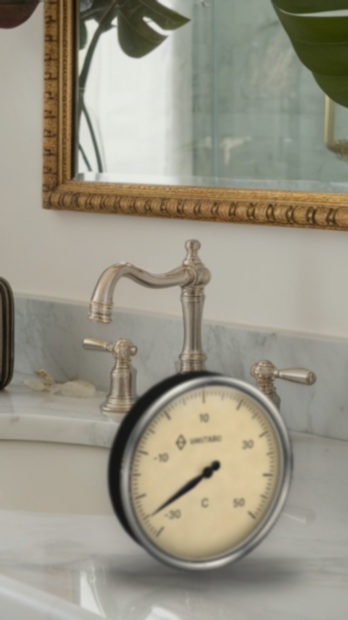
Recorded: -25 °C
